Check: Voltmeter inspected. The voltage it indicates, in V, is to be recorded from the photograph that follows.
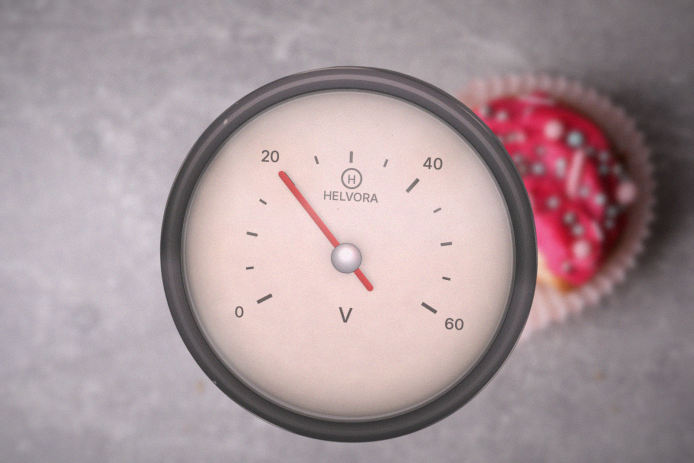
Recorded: 20 V
